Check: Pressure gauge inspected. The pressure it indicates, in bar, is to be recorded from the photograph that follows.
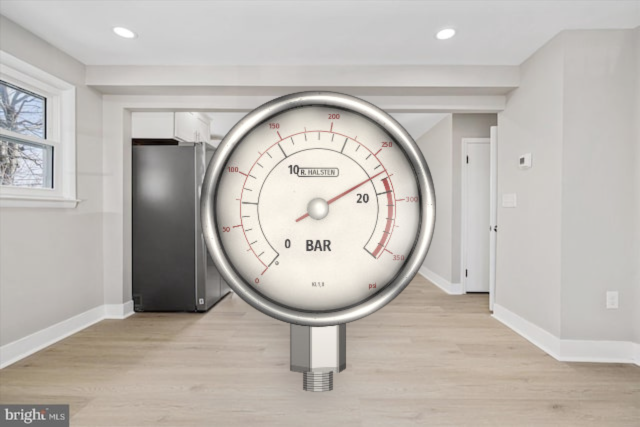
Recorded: 18.5 bar
